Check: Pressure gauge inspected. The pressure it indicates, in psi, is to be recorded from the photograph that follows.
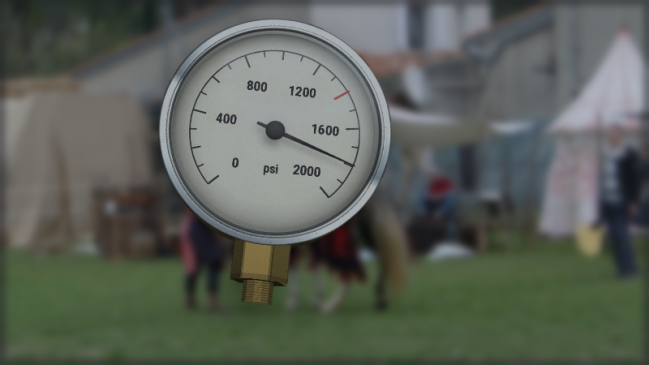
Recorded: 1800 psi
